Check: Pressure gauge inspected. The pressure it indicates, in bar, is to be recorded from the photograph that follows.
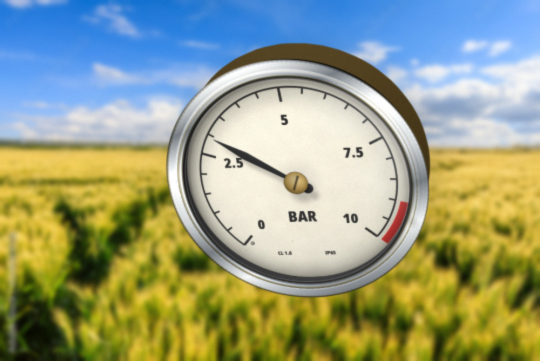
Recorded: 3 bar
